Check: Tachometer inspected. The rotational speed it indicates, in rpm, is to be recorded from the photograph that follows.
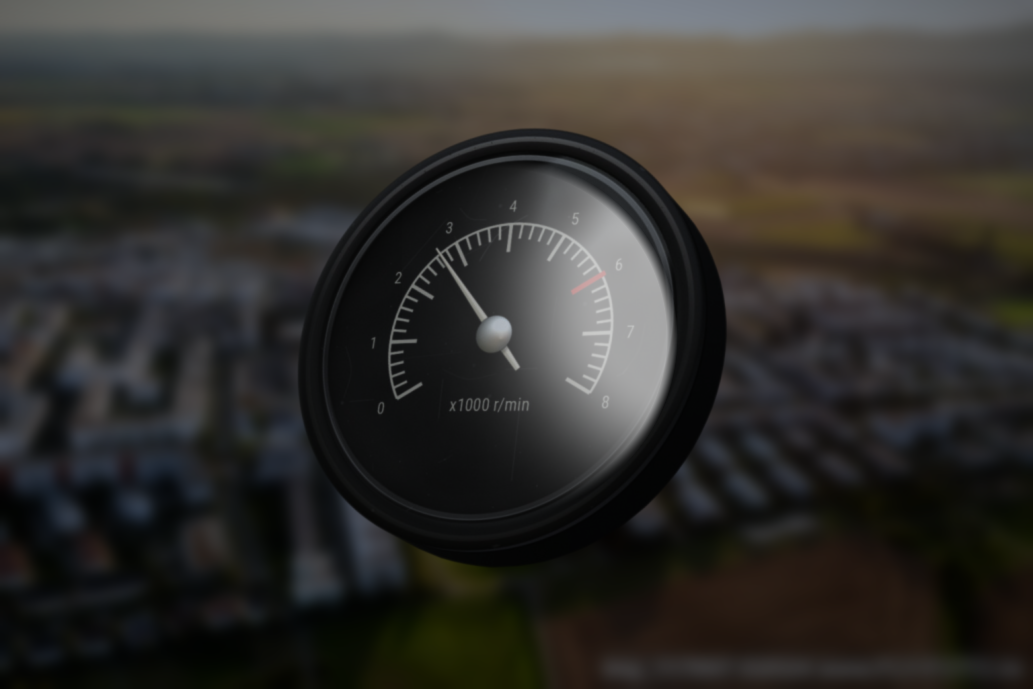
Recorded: 2700 rpm
